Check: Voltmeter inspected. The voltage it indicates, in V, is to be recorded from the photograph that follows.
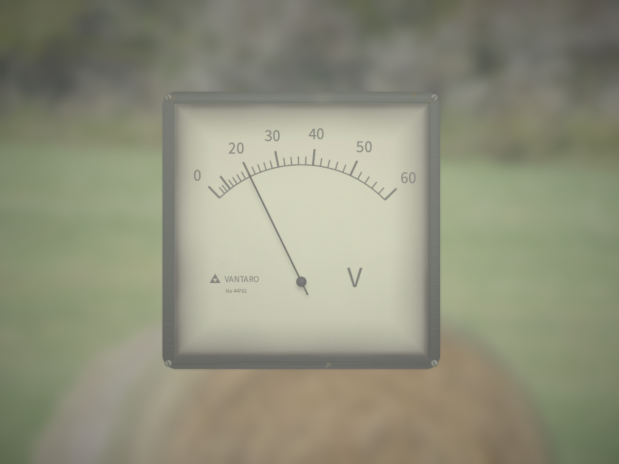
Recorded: 20 V
